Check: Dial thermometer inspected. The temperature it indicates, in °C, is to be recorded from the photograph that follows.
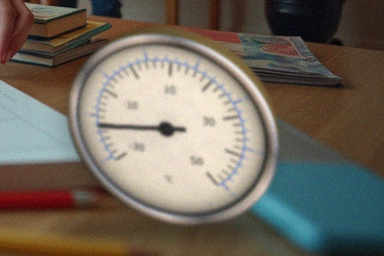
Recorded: -20 °C
